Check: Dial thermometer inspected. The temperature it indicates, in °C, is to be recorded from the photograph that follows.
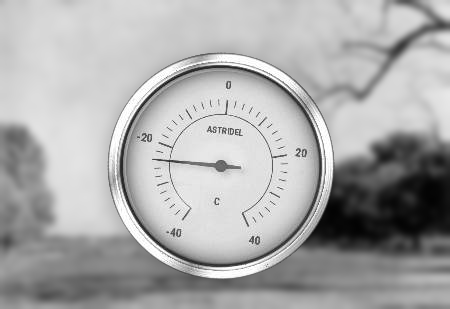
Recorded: -24 °C
